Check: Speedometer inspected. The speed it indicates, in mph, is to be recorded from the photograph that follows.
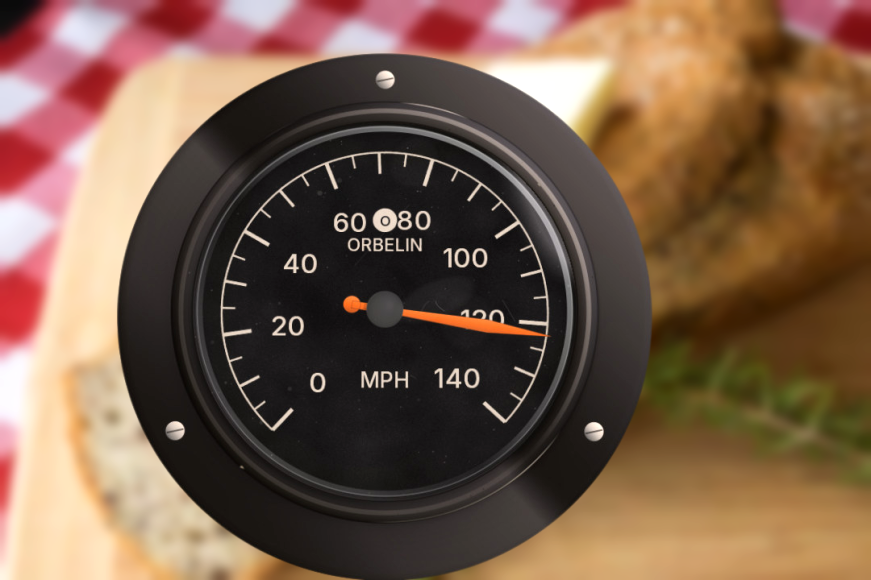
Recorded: 122.5 mph
